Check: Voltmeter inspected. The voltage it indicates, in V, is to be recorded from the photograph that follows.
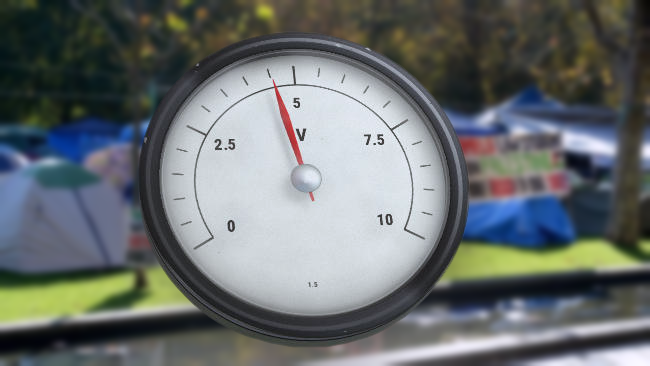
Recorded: 4.5 V
